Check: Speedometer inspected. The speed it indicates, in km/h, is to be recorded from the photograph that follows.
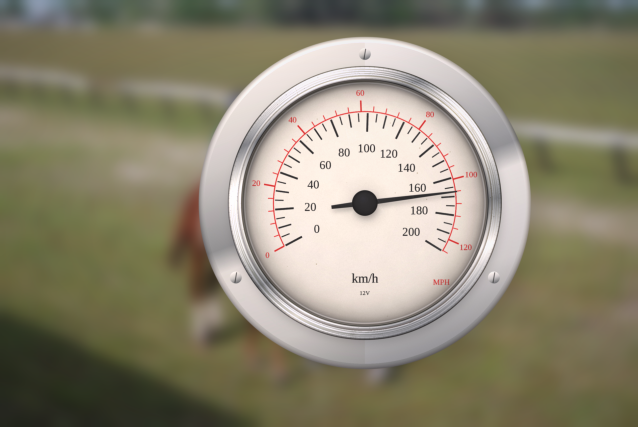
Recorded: 167.5 km/h
